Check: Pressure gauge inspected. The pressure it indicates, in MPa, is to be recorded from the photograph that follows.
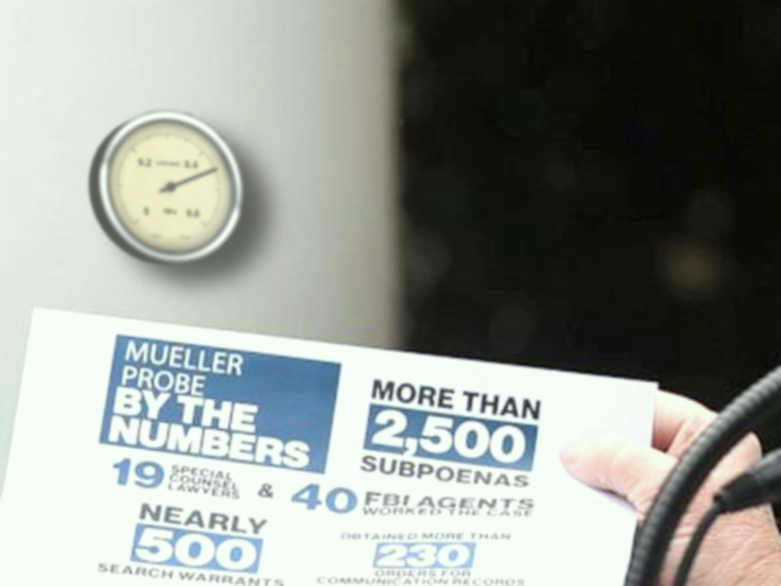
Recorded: 0.45 MPa
